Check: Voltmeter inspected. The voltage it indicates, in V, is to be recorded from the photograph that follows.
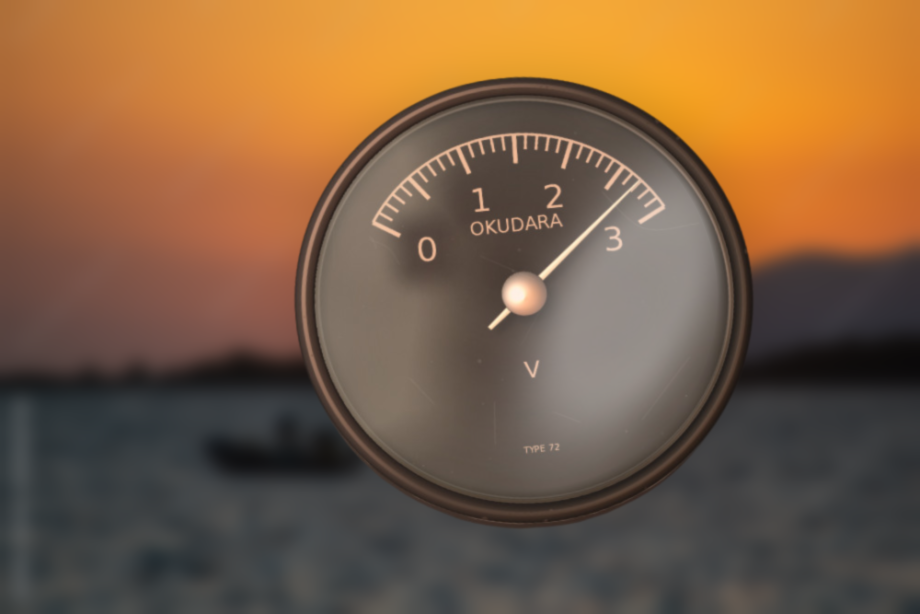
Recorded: 2.7 V
